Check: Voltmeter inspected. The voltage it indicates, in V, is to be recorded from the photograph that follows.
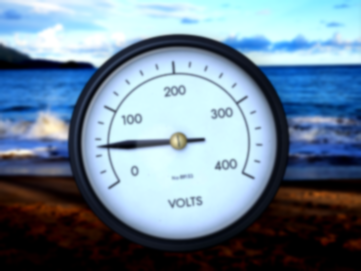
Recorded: 50 V
